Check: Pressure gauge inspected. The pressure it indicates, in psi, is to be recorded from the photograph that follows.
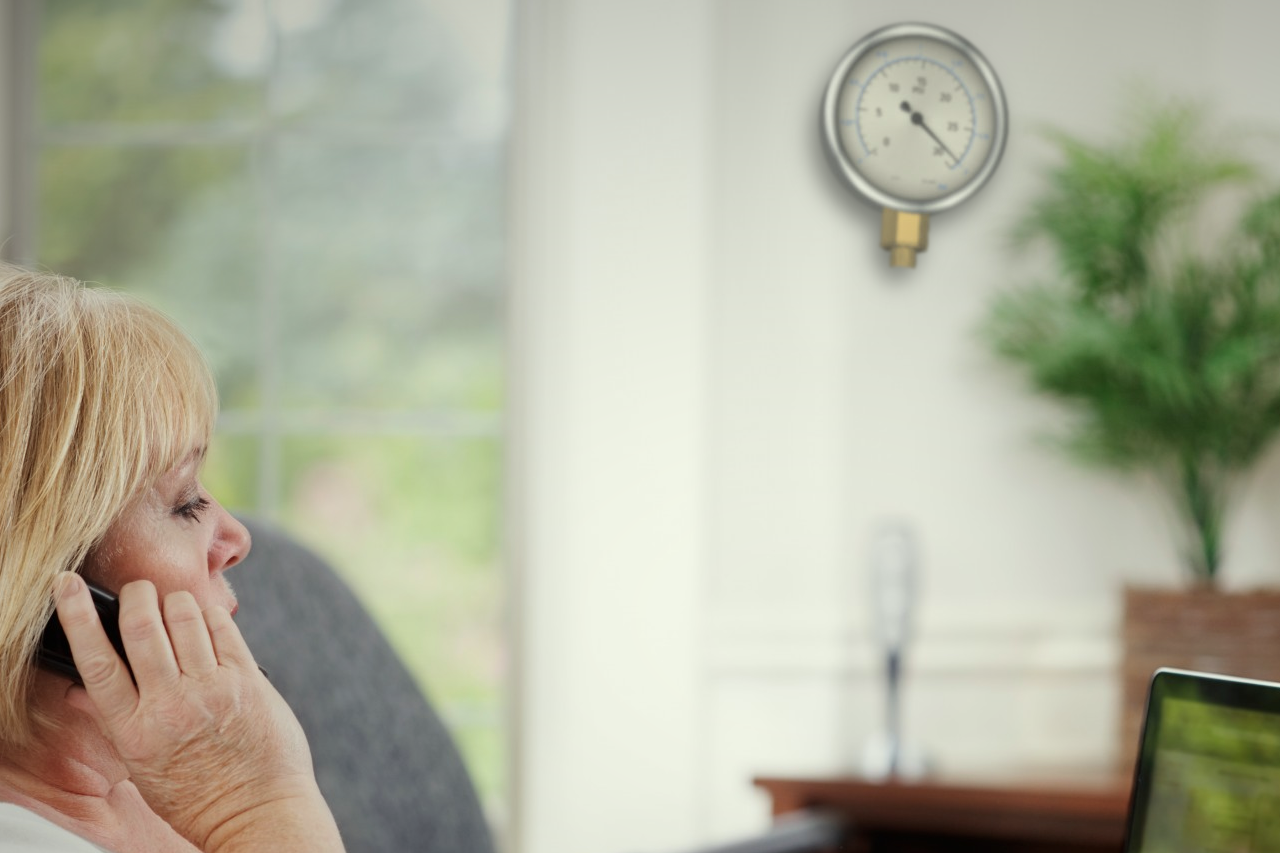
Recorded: 29 psi
